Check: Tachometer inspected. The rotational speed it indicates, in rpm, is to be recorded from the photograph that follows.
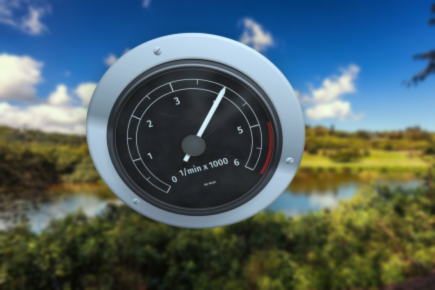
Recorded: 4000 rpm
